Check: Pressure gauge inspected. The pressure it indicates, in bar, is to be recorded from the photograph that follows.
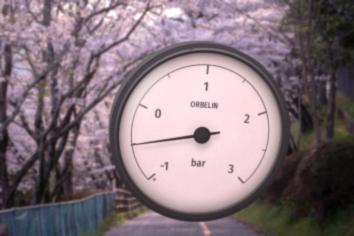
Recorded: -0.5 bar
